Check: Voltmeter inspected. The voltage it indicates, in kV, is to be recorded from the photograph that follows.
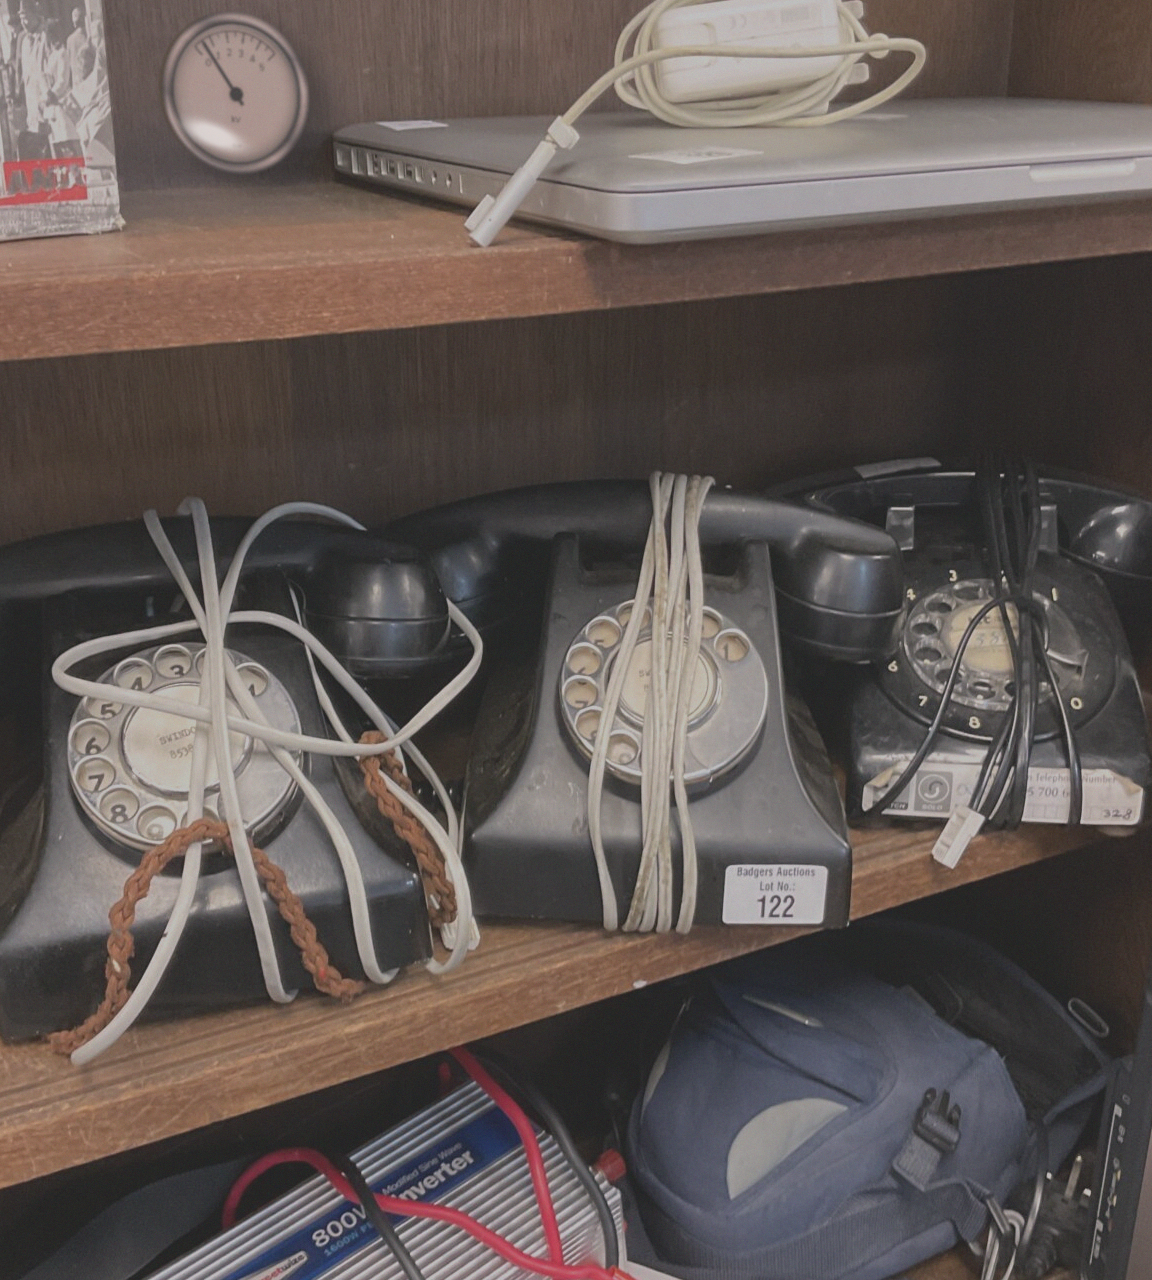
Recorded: 0.5 kV
